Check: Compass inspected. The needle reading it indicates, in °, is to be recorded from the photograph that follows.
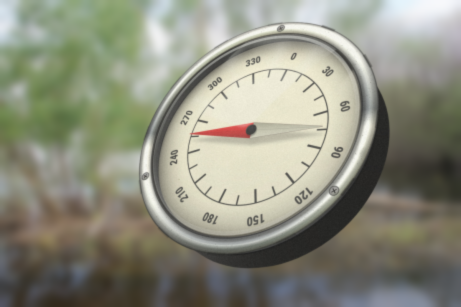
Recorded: 255 °
